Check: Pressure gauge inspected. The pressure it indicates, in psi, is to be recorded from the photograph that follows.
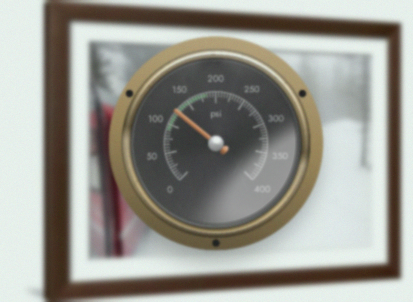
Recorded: 125 psi
